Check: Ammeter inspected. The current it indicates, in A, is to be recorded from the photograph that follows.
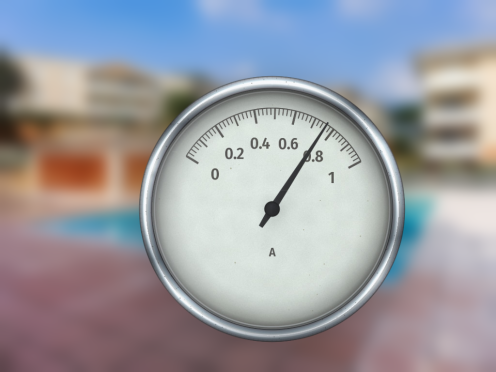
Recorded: 0.76 A
